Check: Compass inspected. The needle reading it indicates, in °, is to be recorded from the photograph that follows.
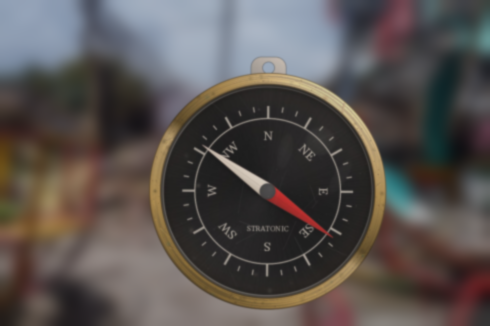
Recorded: 125 °
